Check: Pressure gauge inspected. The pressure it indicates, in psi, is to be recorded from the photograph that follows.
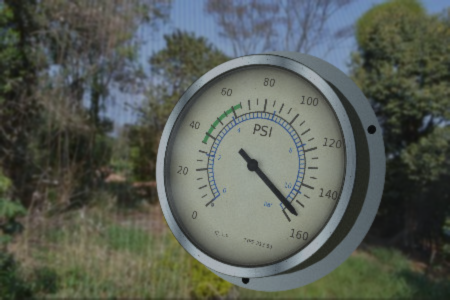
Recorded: 155 psi
